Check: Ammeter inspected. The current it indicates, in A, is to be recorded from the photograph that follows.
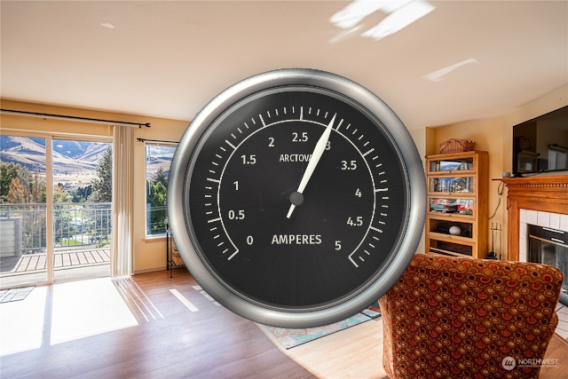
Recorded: 2.9 A
